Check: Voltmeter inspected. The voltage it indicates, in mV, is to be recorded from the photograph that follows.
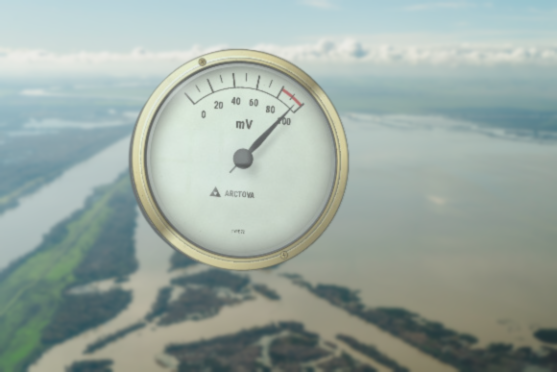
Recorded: 95 mV
